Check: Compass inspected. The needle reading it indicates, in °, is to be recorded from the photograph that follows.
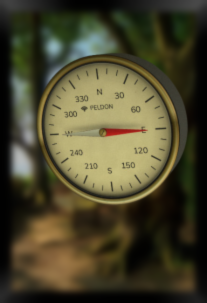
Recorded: 90 °
